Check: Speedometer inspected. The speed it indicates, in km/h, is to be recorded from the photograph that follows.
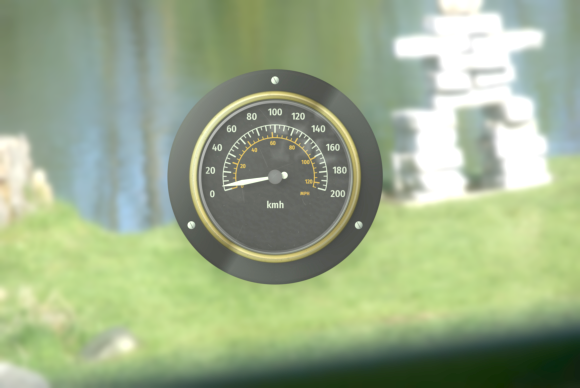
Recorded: 5 km/h
